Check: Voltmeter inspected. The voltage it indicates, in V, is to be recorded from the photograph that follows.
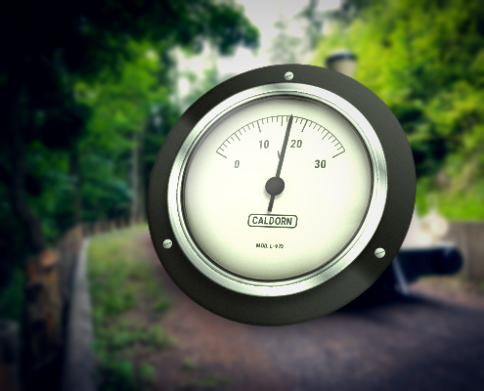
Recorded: 17 V
